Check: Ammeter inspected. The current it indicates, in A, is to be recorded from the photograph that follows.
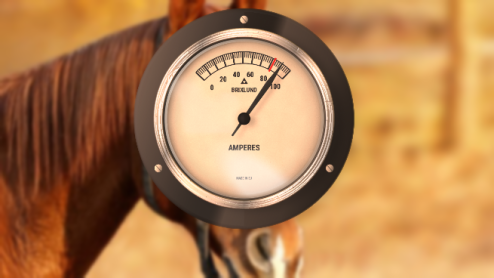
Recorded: 90 A
